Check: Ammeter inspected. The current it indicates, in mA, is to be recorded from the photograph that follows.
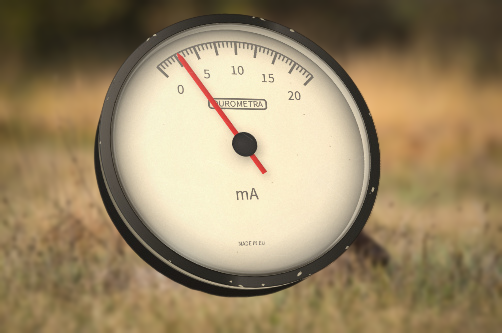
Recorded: 2.5 mA
